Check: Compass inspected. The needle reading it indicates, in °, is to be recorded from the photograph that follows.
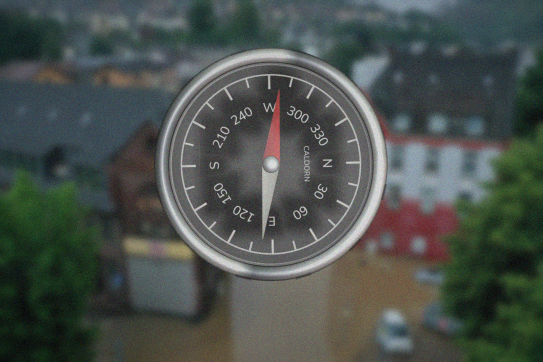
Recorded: 277.5 °
